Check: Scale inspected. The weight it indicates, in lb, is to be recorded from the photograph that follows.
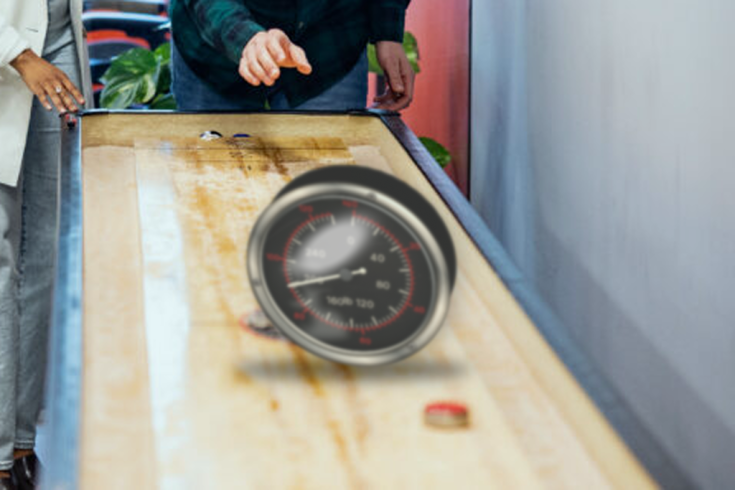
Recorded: 200 lb
